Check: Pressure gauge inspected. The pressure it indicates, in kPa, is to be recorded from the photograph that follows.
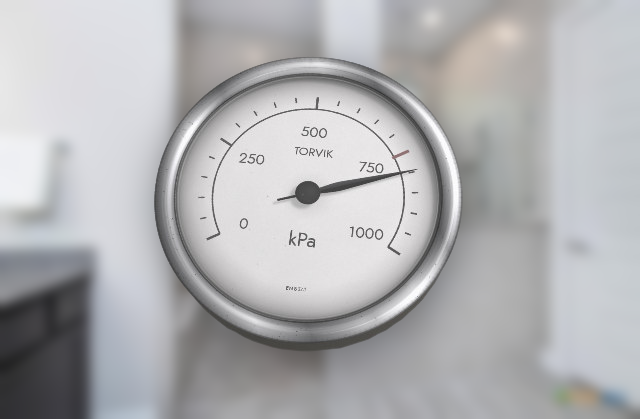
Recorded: 800 kPa
